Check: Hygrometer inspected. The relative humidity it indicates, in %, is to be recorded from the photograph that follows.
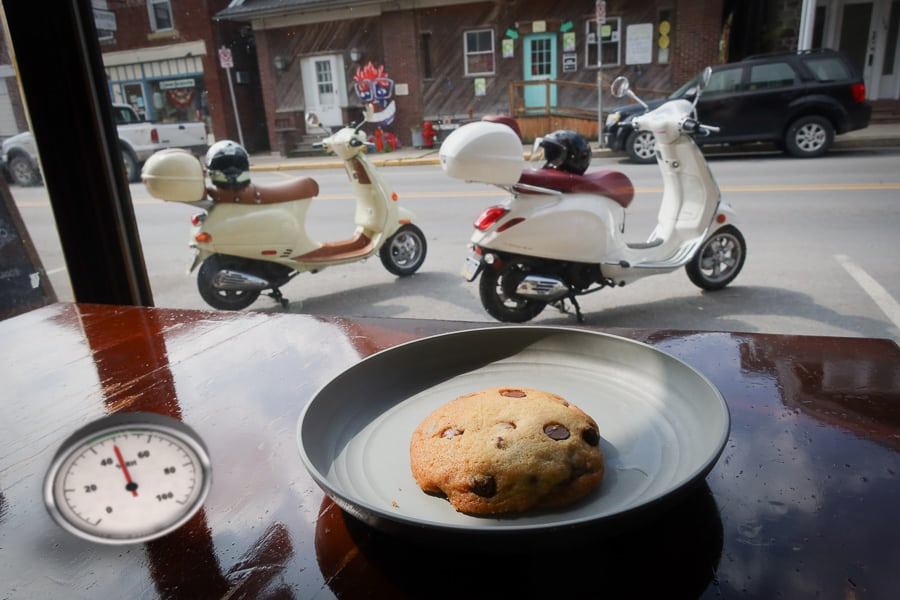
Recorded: 48 %
